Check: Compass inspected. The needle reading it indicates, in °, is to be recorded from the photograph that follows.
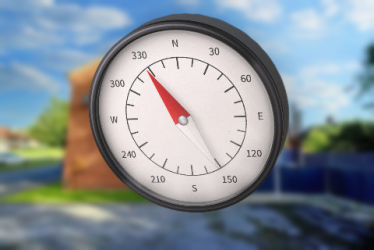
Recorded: 330 °
